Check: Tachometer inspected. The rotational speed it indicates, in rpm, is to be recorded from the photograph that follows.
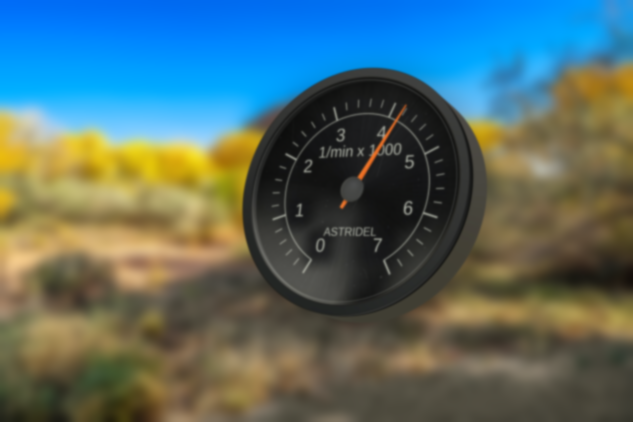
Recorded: 4200 rpm
